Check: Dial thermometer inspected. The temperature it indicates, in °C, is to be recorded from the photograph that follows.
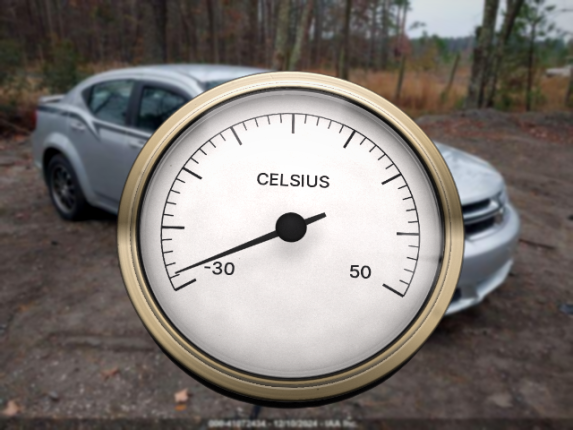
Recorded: -28 °C
